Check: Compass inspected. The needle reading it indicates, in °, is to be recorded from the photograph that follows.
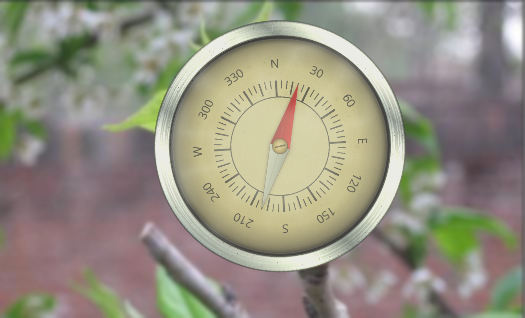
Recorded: 20 °
